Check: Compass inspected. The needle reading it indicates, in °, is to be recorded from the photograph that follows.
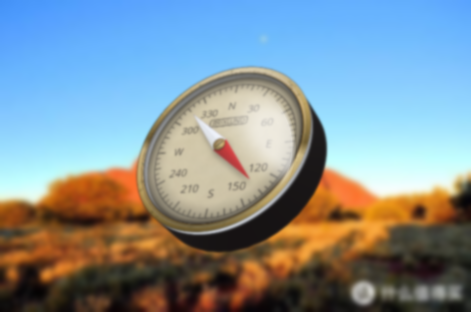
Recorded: 135 °
